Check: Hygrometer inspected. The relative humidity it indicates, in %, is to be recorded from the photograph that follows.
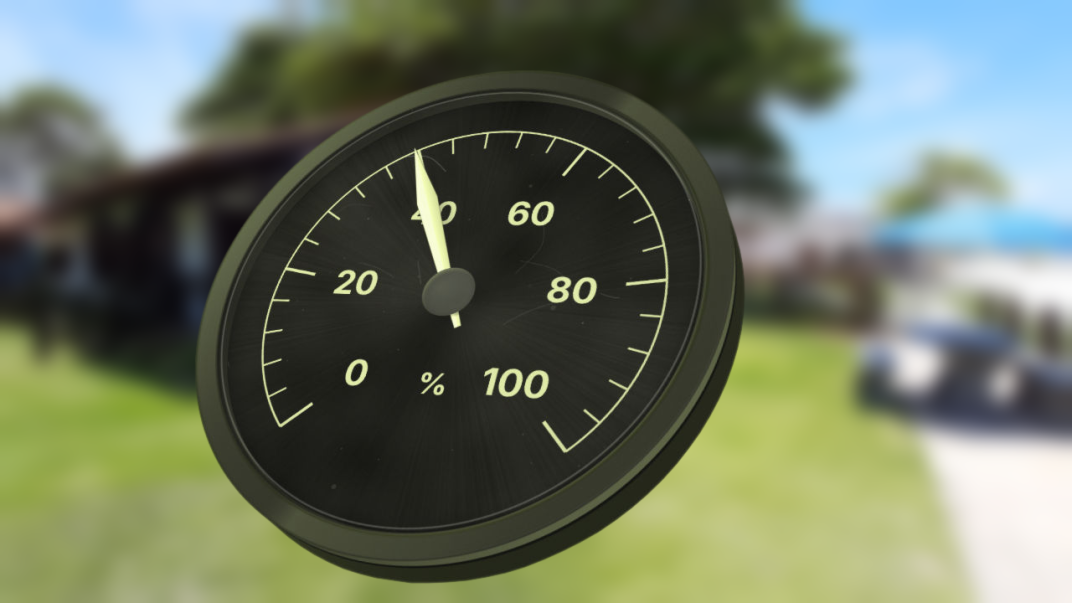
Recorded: 40 %
